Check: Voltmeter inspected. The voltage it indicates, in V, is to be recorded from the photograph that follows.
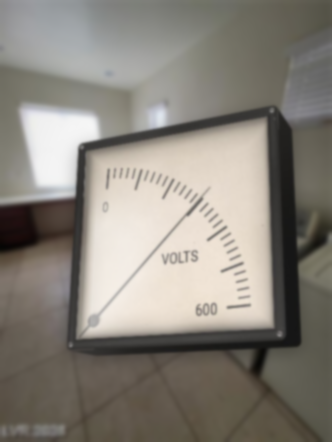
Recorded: 300 V
